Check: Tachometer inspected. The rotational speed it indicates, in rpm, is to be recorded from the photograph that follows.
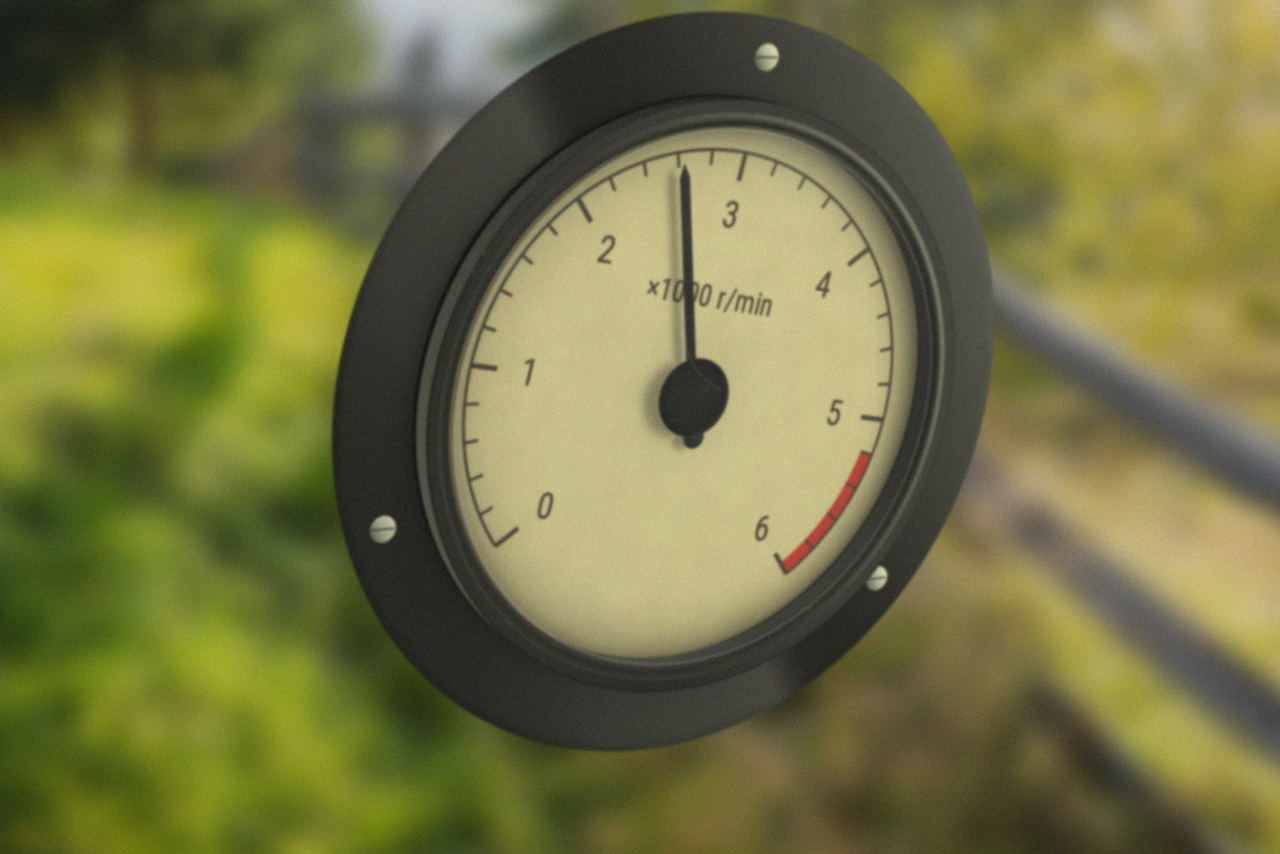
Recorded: 2600 rpm
